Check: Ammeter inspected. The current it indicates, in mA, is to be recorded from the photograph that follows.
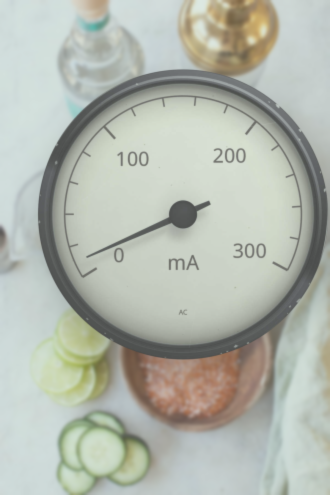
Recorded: 10 mA
